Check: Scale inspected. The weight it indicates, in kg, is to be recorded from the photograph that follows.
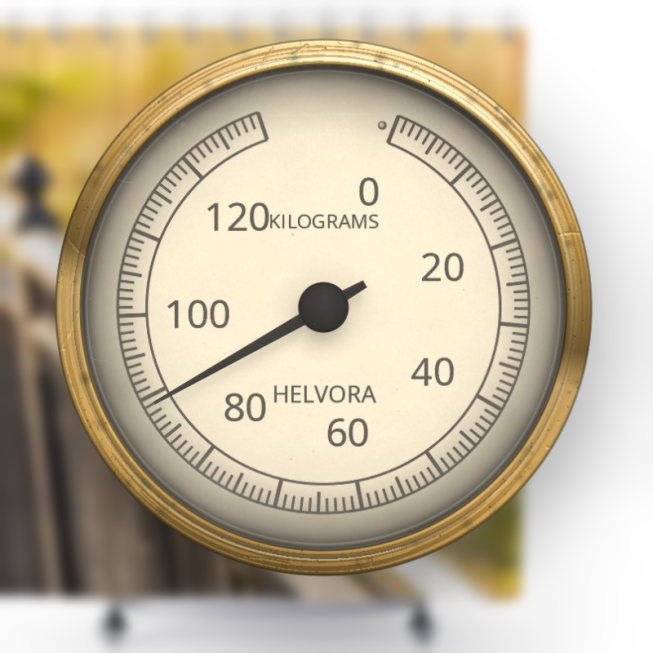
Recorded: 89 kg
